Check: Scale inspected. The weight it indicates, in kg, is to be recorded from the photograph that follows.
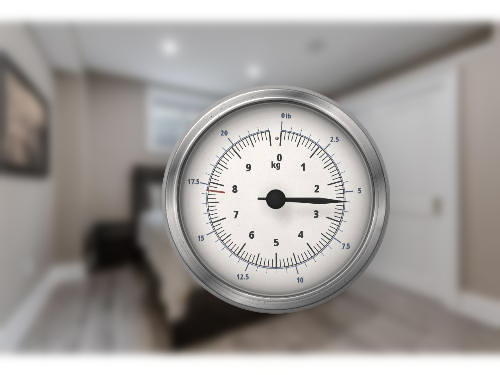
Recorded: 2.5 kg
